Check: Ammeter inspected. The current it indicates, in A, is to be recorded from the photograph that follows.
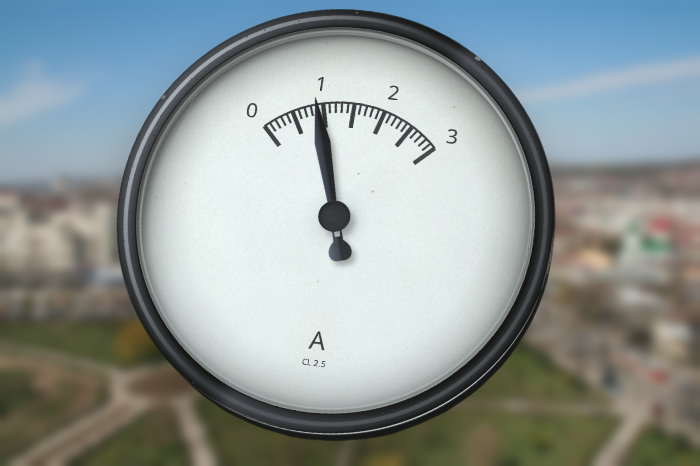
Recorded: 0.9 A
